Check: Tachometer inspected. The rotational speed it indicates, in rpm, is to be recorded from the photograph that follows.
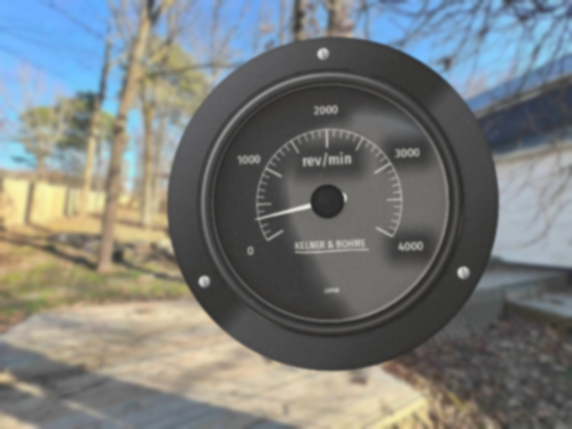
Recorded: 300 rpm
